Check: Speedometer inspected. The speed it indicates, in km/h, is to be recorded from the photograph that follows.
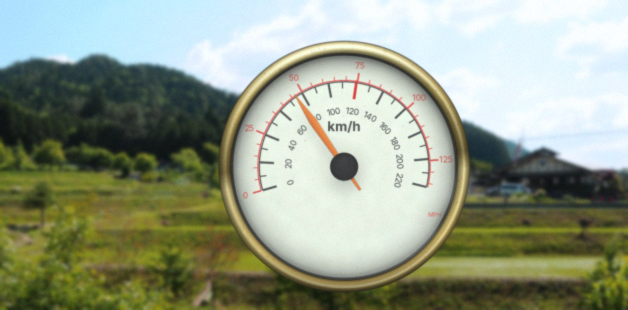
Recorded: 75 km/h
